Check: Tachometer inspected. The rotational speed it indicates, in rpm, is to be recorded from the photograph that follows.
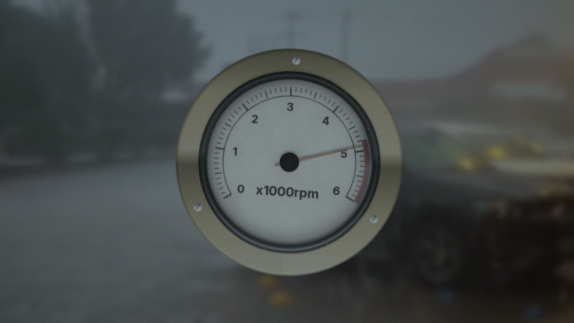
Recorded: 4900 rpm
